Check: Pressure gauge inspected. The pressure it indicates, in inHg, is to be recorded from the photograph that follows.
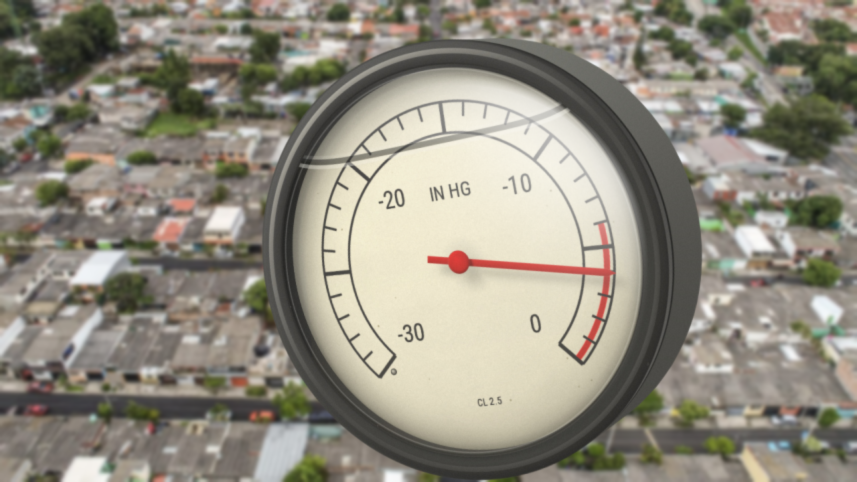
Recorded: -4 inHg
